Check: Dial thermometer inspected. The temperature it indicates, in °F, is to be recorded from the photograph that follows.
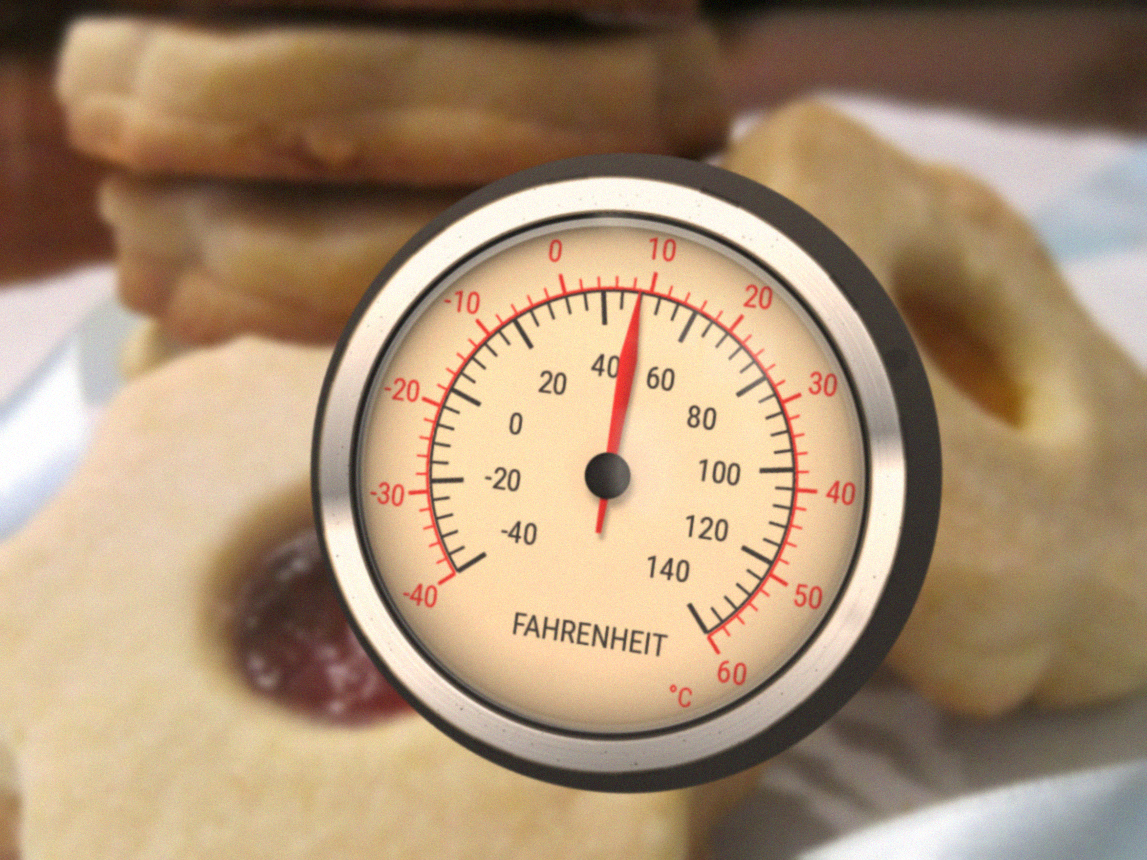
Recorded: 48 °F
